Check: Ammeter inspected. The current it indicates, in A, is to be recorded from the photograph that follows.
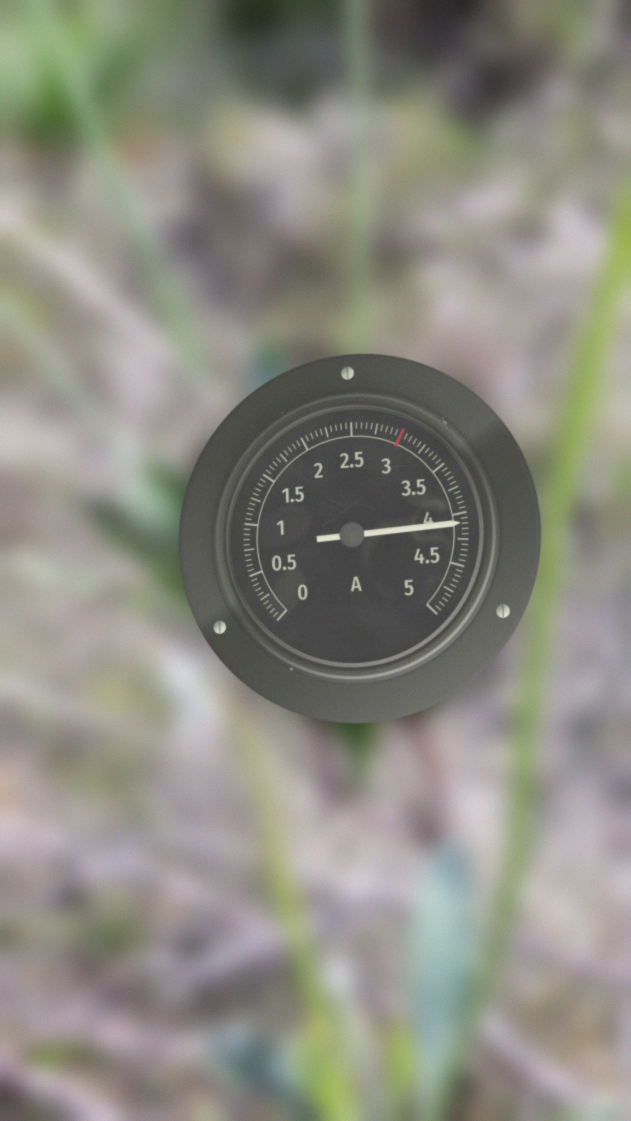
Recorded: 4.1 A
